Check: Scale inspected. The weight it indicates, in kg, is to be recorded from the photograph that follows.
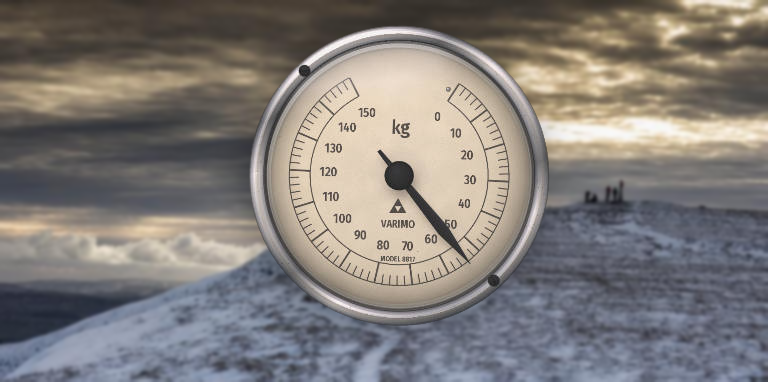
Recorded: 54 kg
